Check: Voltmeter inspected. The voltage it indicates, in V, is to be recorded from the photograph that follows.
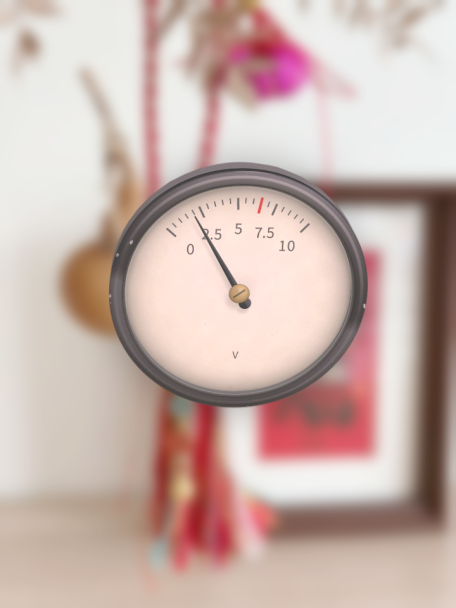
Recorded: 2 V
